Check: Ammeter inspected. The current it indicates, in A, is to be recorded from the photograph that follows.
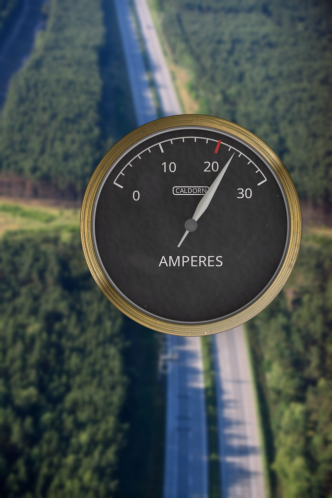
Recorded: 23 A
